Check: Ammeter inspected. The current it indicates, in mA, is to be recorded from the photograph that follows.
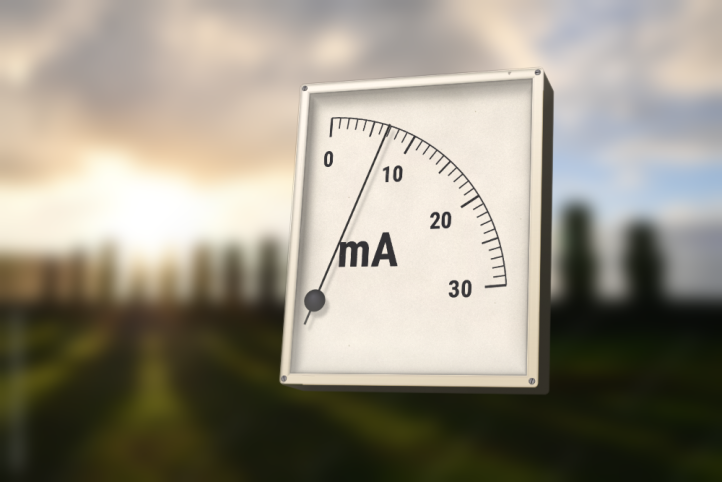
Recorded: 7 mA
